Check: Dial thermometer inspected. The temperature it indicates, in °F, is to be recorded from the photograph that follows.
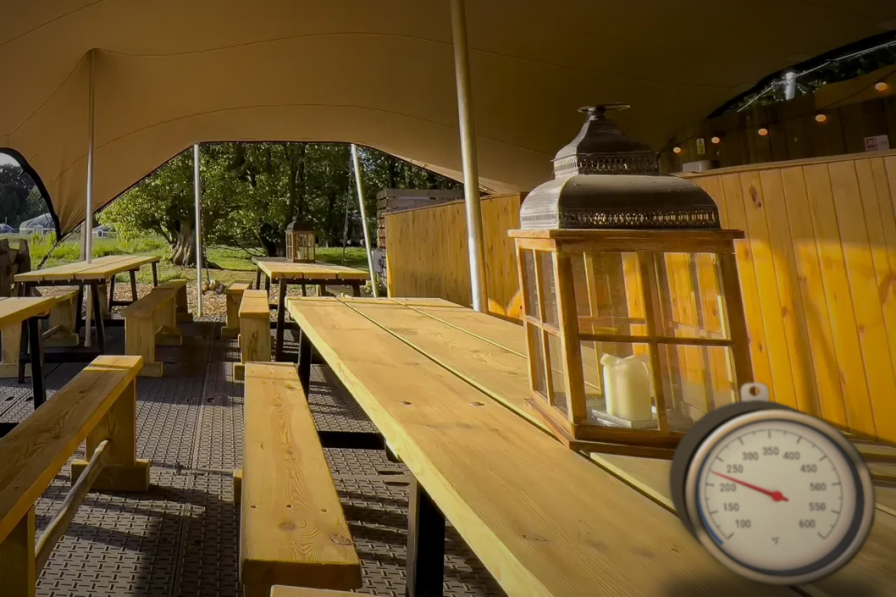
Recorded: 225 °F
